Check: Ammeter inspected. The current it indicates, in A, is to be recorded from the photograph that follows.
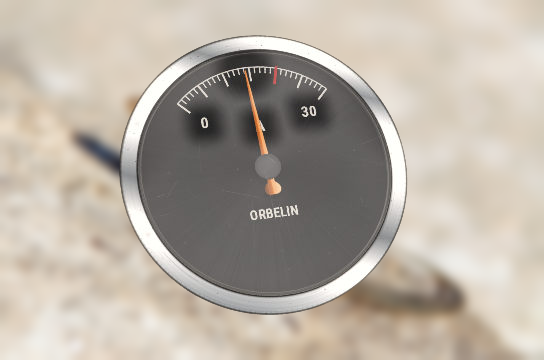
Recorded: 14 A
